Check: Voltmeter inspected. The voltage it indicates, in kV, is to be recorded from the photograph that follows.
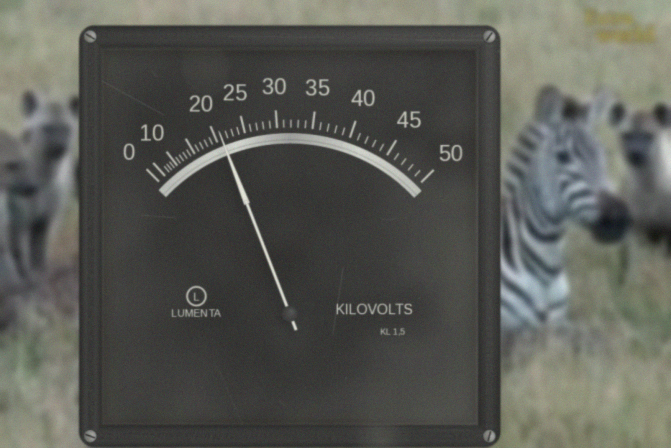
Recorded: 21 kV
